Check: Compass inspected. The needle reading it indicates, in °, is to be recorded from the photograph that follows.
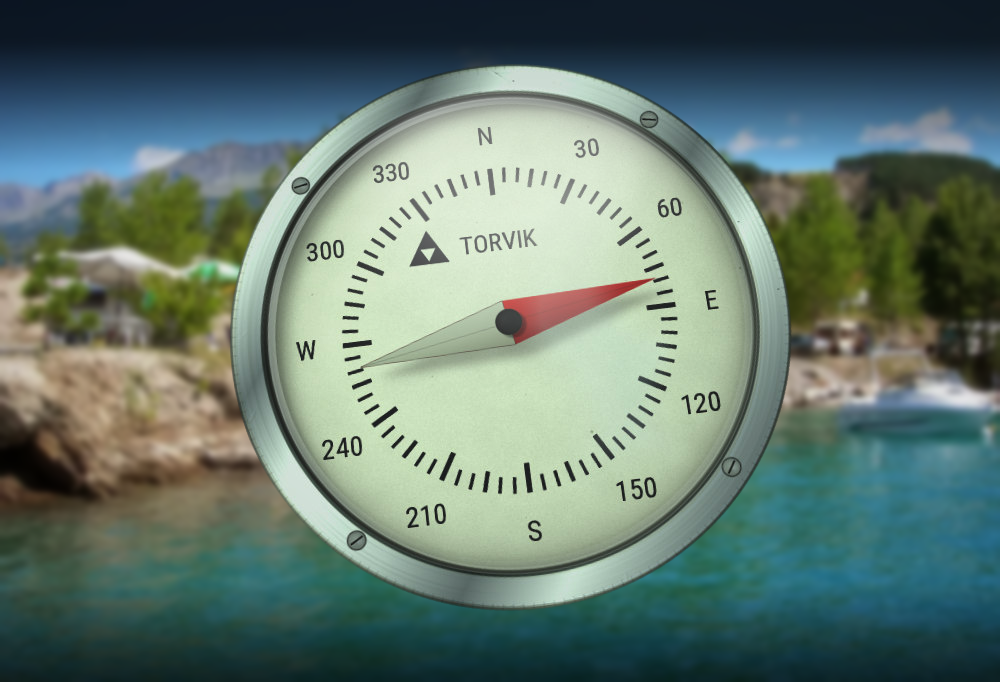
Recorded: 80 °
